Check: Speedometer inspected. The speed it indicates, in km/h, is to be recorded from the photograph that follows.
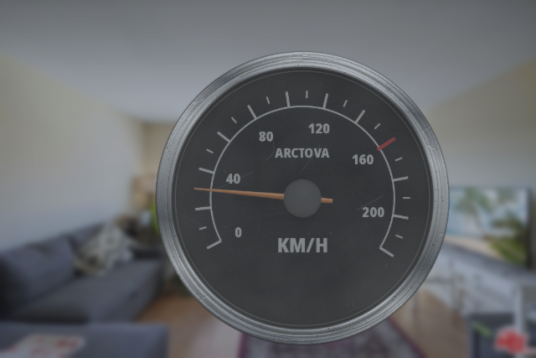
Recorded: 30 km/h
